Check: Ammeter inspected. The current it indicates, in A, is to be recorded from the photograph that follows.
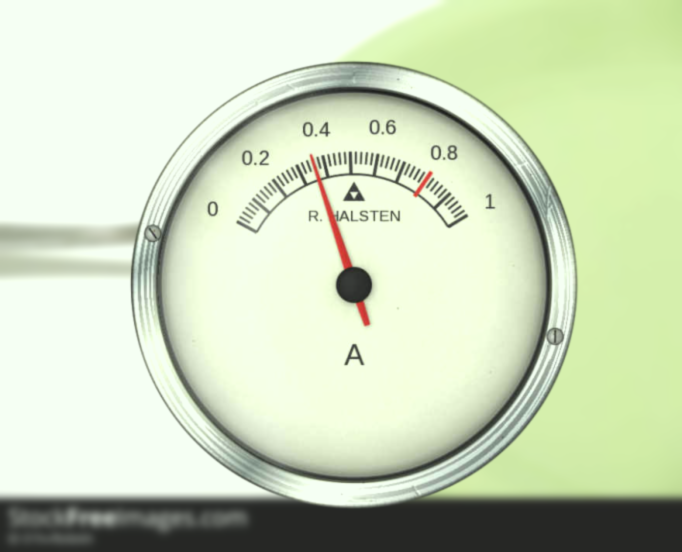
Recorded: 0.36 A
